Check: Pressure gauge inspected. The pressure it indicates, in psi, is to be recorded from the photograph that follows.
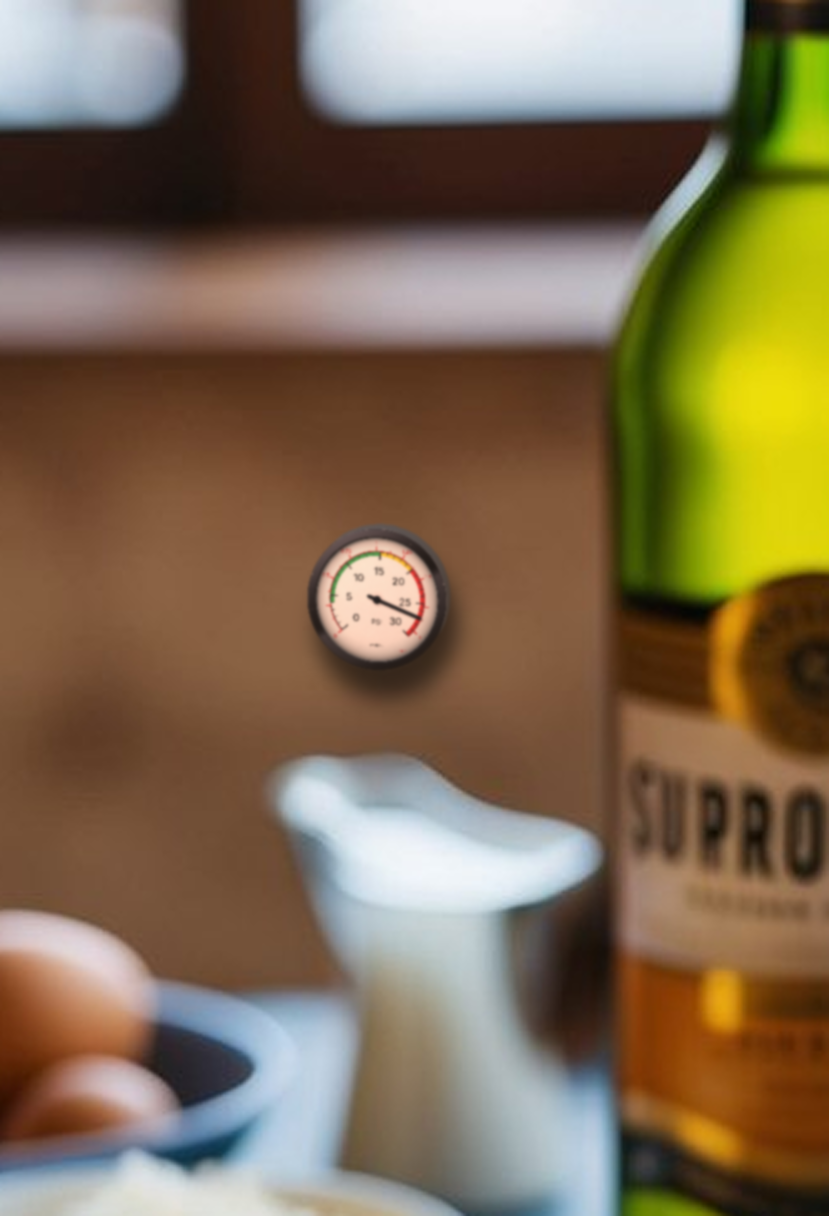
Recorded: 27 psi
